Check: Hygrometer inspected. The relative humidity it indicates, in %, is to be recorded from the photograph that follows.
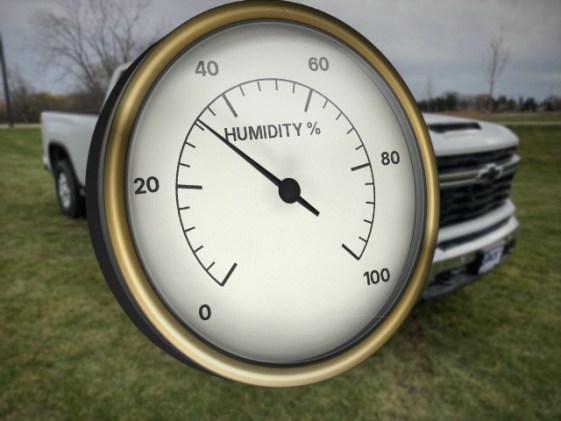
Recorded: 32 %
